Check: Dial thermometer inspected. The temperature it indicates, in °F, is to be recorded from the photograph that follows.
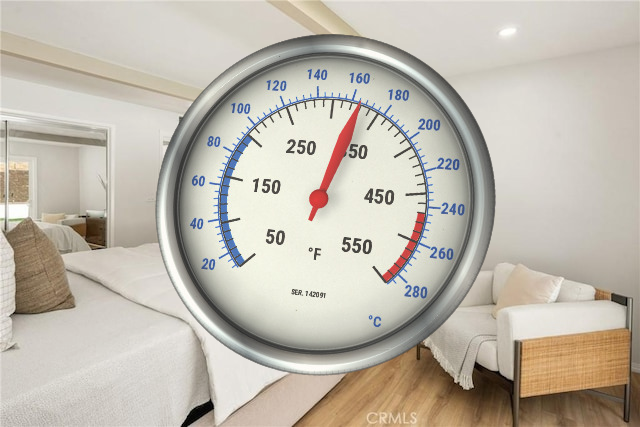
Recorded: 330 °F
